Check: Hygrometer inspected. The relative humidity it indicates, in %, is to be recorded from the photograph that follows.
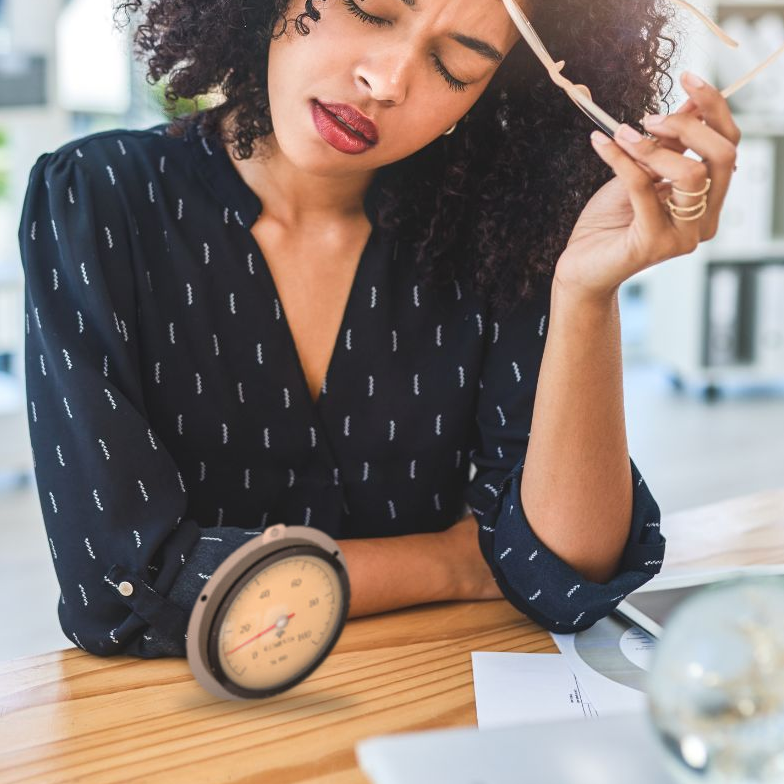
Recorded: 12 %
